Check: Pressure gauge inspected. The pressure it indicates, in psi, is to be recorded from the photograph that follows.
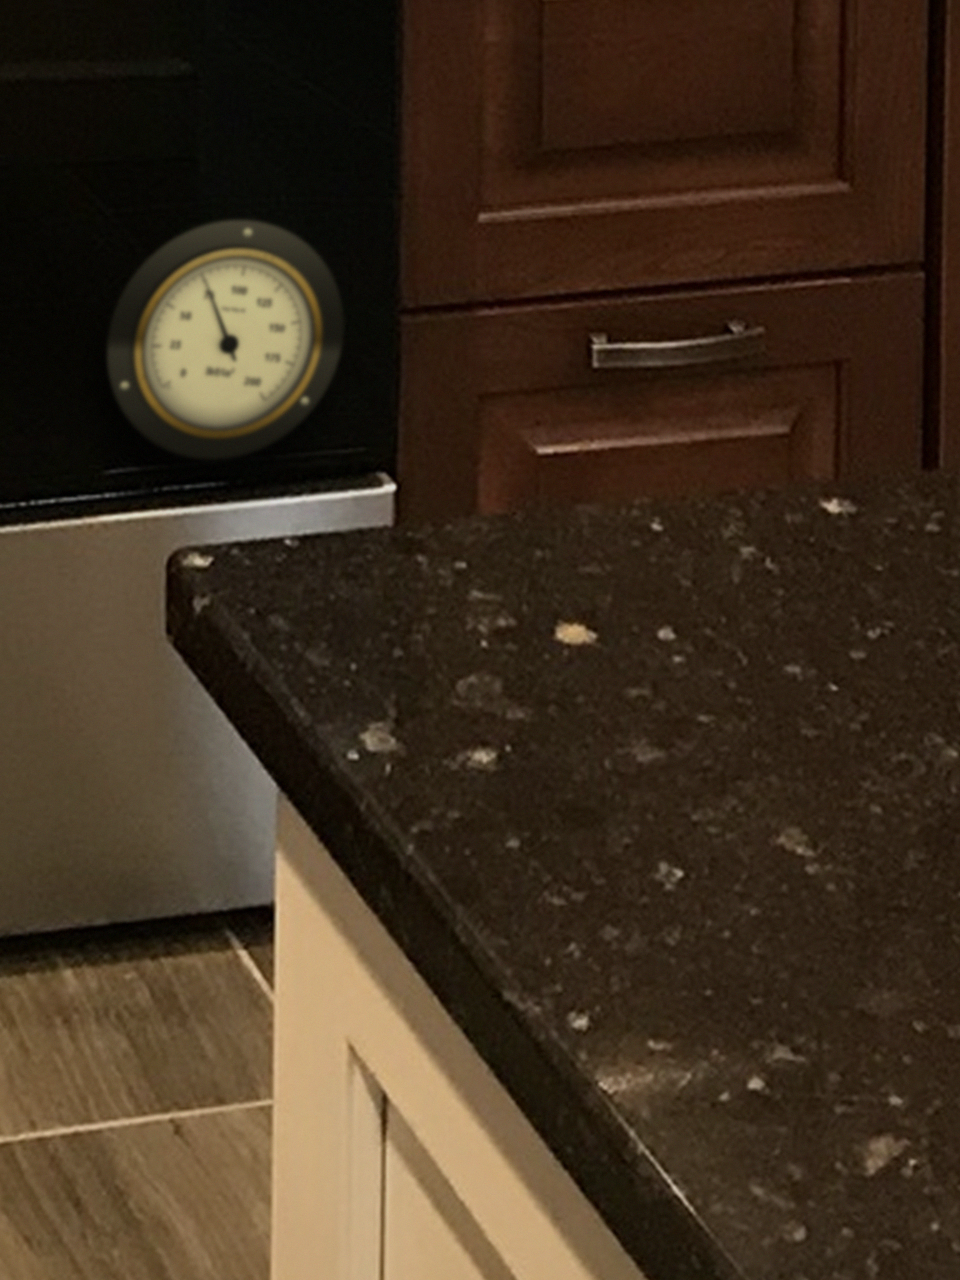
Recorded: 75 psi
